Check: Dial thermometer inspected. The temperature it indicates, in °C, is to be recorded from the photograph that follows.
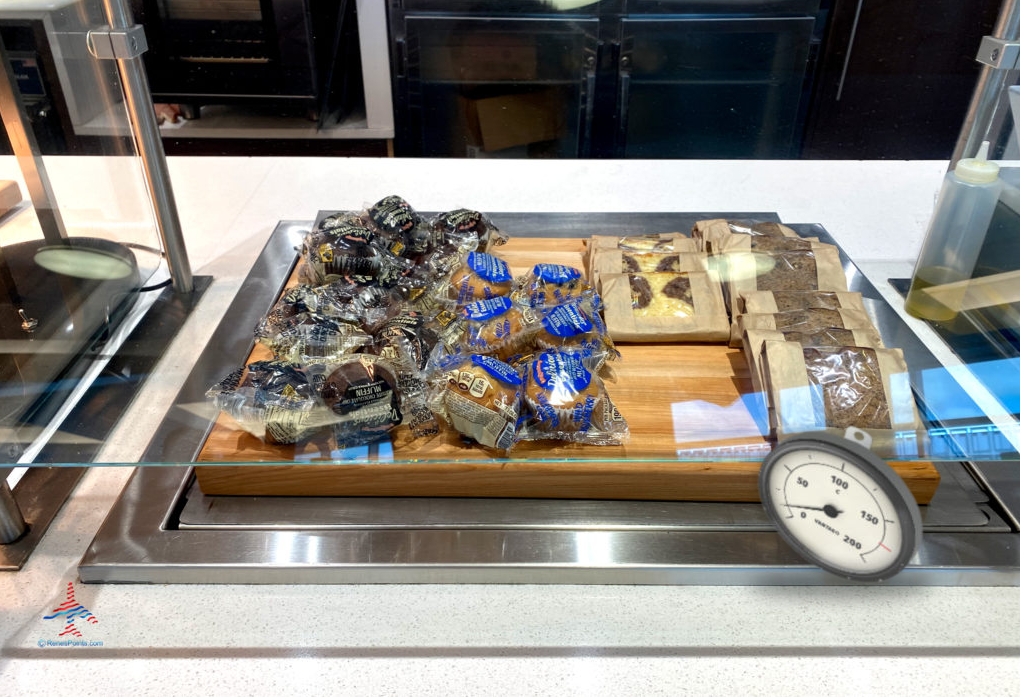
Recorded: 12.5 °C
